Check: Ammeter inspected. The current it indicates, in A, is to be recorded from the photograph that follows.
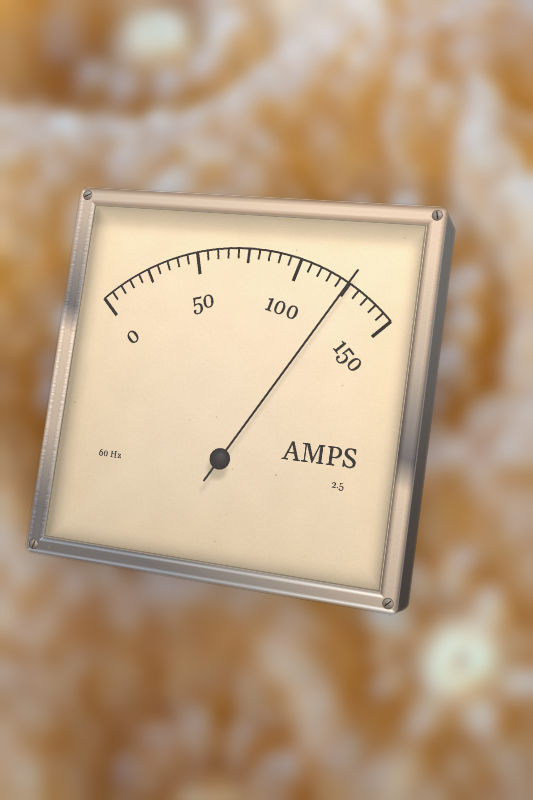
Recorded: 125 A
